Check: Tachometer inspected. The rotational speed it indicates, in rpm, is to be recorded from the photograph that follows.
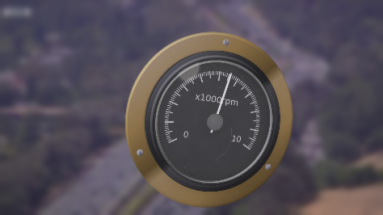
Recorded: 5500 rpm
